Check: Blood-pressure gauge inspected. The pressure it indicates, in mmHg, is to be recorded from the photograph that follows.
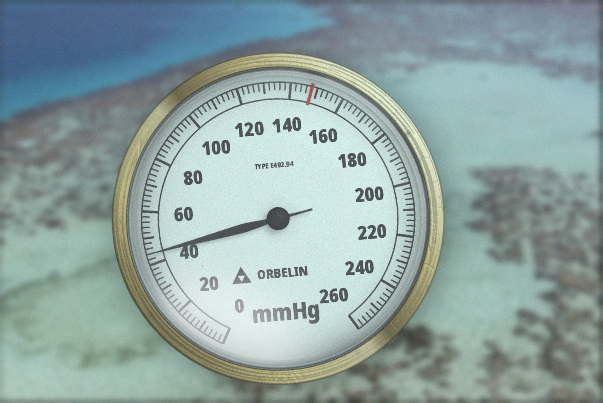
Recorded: 44 mmHg
